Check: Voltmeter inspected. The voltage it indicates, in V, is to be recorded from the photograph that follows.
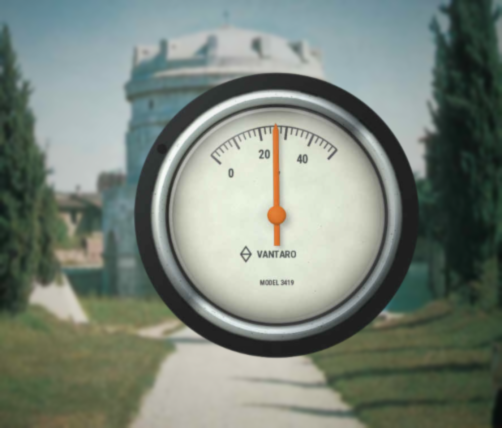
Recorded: 26 V
